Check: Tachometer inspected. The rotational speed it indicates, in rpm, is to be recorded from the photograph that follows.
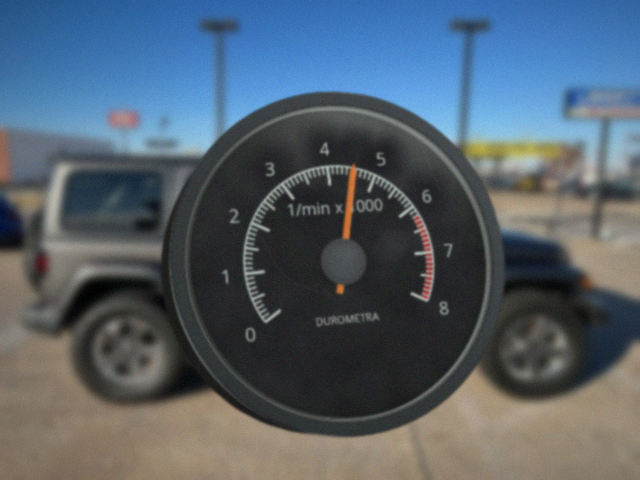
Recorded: 4500 rpm
